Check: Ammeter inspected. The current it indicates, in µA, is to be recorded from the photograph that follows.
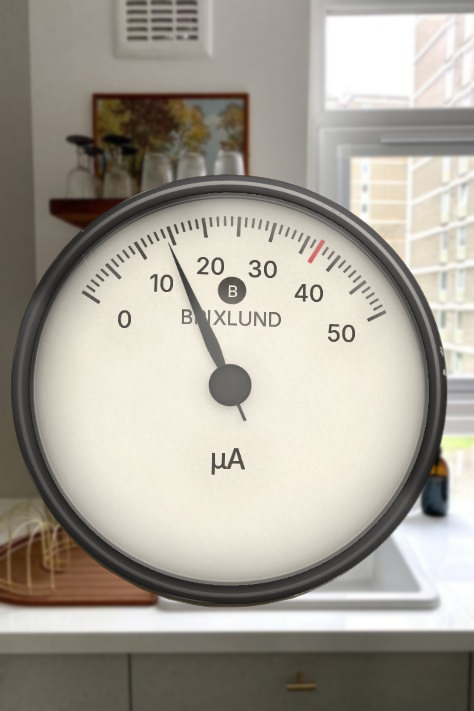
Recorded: 14 µA
